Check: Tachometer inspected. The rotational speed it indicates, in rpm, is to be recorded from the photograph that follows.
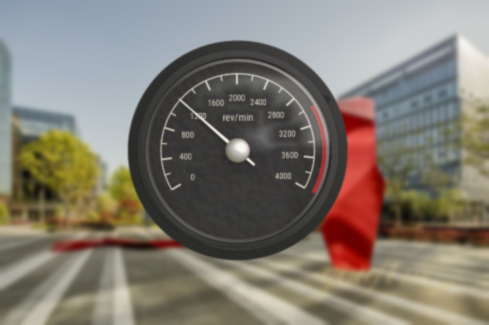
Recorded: 1200 rpm
